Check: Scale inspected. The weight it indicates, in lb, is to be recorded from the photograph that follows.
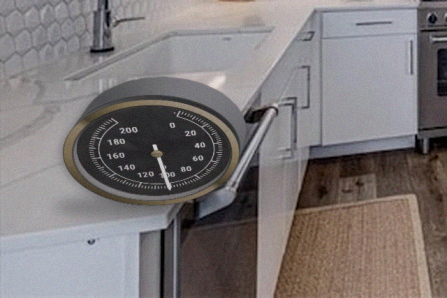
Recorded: 100 lb
